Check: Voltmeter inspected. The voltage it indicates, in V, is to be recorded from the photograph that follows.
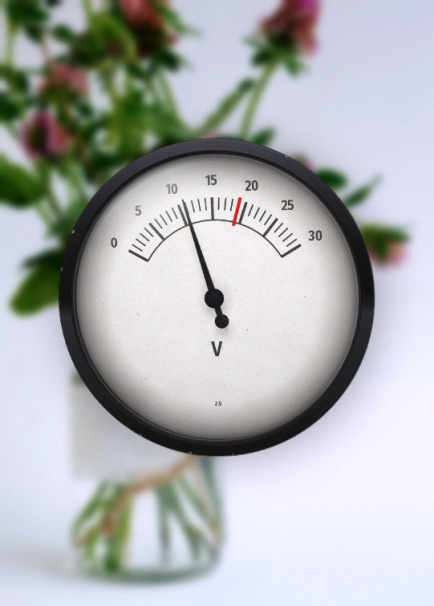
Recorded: 11 V
